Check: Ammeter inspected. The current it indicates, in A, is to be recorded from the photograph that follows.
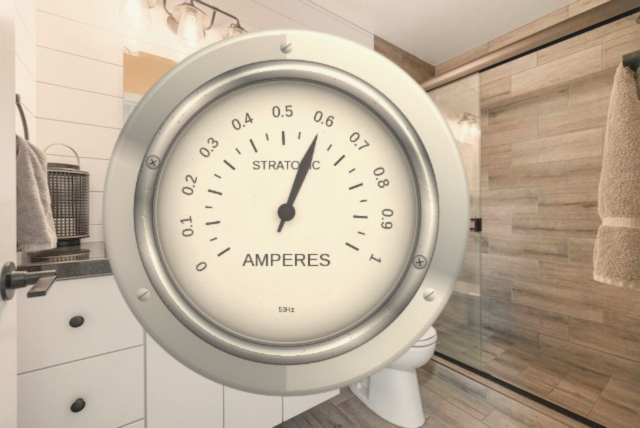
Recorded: 0.6 A
